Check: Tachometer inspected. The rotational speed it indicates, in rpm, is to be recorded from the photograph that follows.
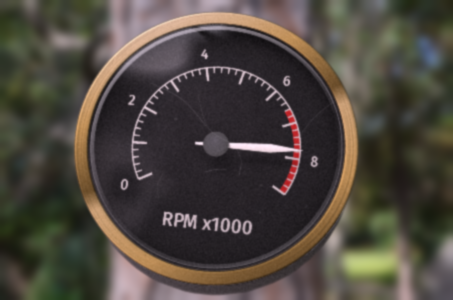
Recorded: 7800 rpm
